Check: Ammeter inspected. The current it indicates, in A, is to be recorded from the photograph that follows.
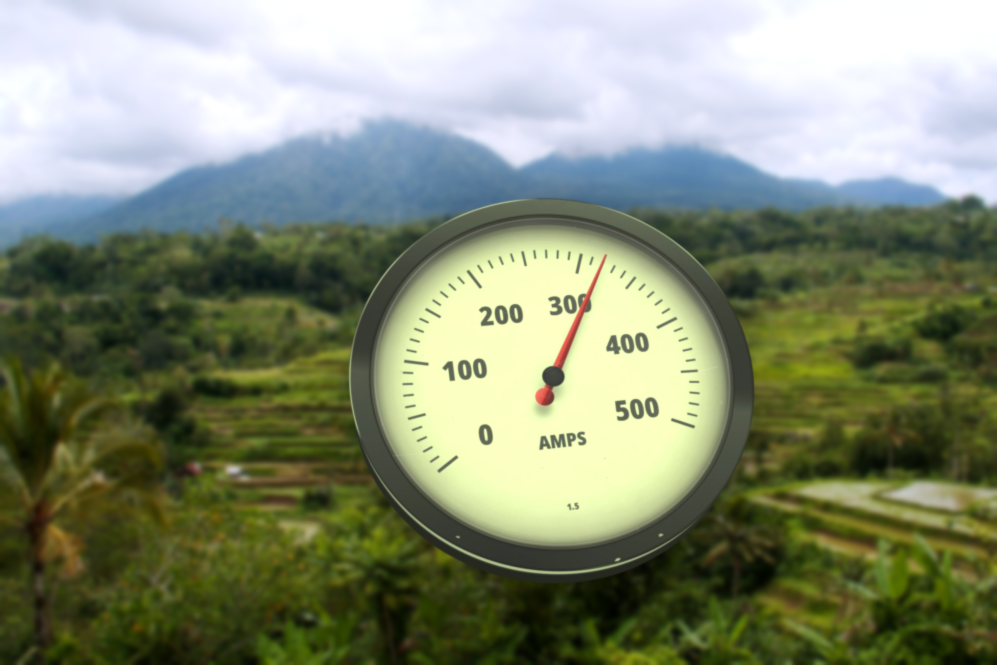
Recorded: 320 A
